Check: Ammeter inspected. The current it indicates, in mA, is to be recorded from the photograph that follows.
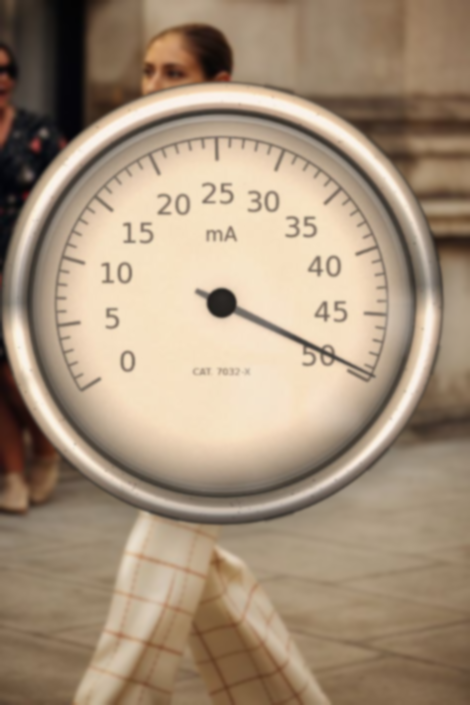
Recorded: 49.5 mA
